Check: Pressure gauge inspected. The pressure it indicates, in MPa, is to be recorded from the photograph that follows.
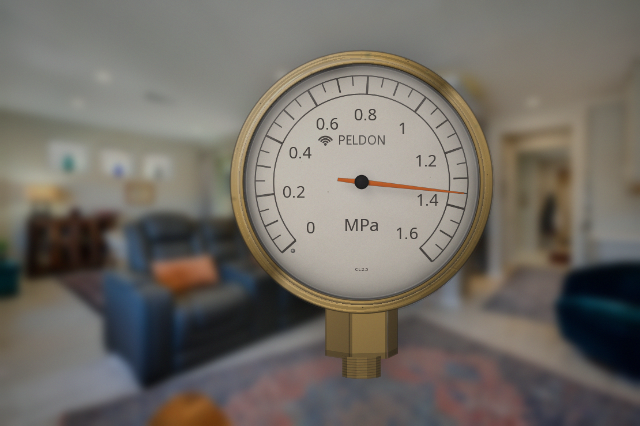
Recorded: 1.35 MPa
